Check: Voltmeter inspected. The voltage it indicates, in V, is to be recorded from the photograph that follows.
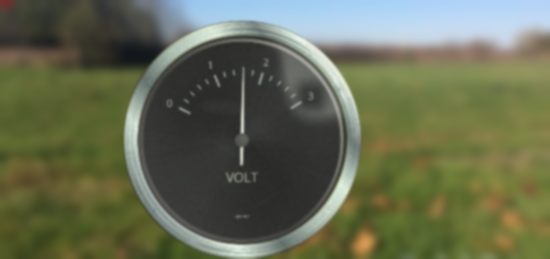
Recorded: 1.6 V
